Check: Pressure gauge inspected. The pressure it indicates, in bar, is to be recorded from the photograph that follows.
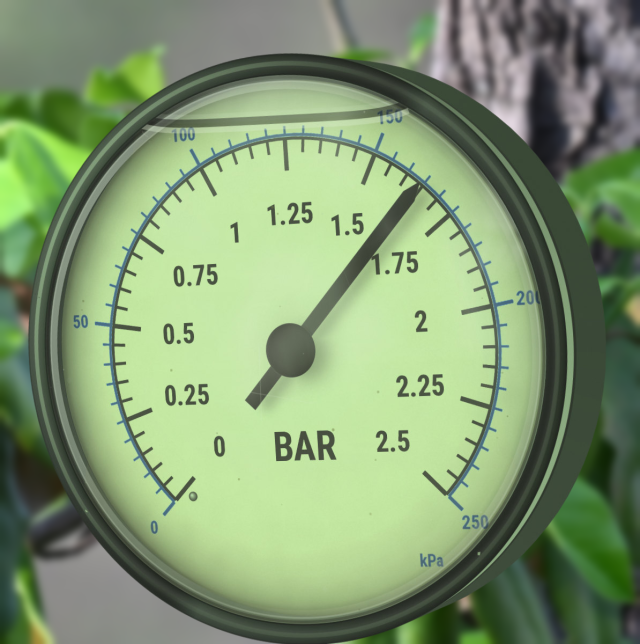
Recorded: 1.65 bar
